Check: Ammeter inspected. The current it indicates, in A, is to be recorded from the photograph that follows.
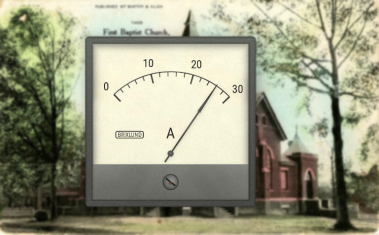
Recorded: 26 A
